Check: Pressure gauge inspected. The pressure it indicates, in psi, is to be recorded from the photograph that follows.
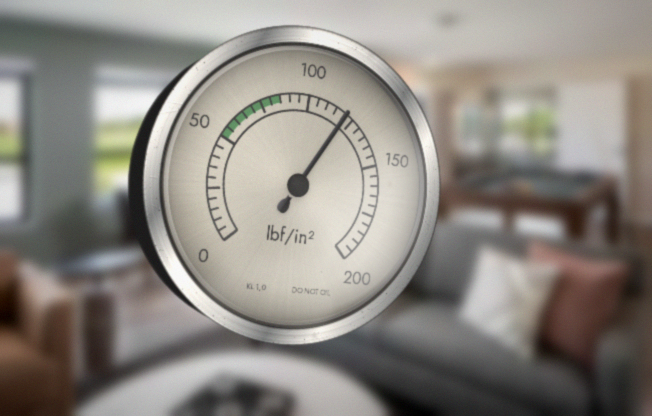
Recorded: 120 psi
